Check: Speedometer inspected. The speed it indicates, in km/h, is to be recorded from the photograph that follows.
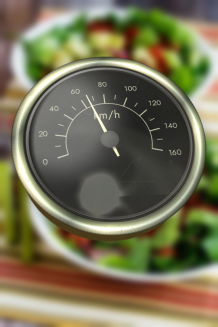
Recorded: 65 km/h
